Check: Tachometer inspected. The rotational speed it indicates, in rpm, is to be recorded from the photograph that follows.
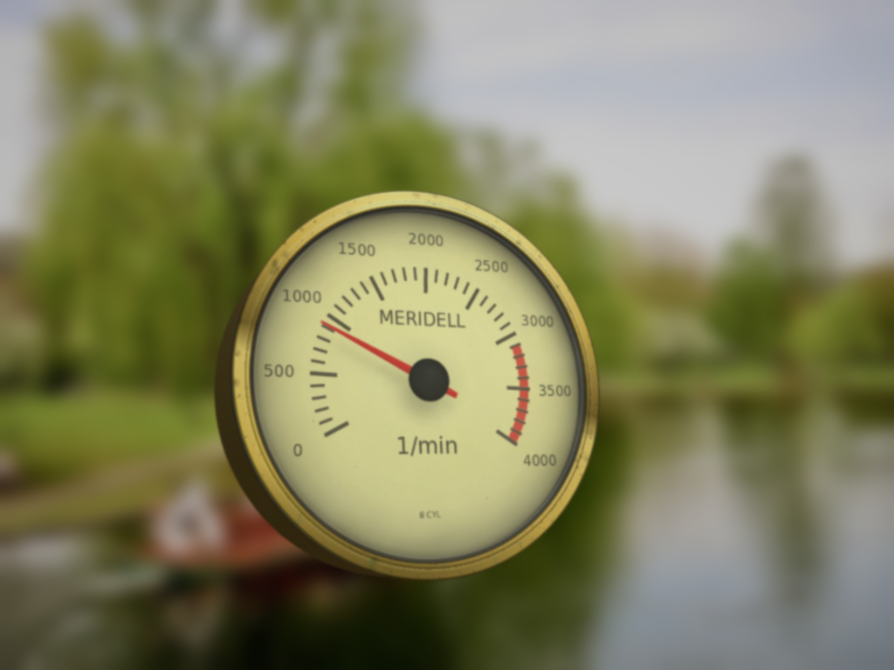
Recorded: 900 rpm
